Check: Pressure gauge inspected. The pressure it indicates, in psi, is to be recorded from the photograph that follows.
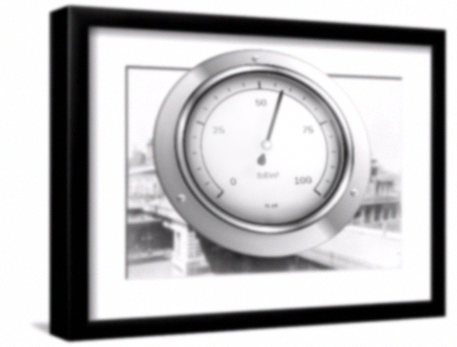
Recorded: 57.5 psi
